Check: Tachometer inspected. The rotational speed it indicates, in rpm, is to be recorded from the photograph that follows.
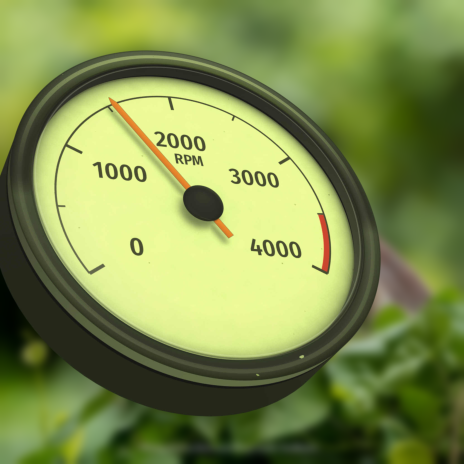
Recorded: 1500 rpm
